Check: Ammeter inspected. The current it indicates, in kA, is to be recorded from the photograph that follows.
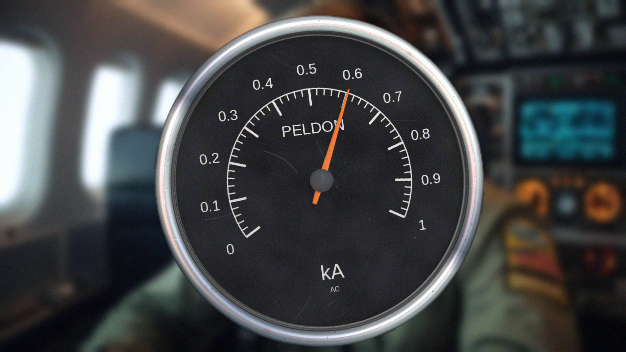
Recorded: 0.6 kA
